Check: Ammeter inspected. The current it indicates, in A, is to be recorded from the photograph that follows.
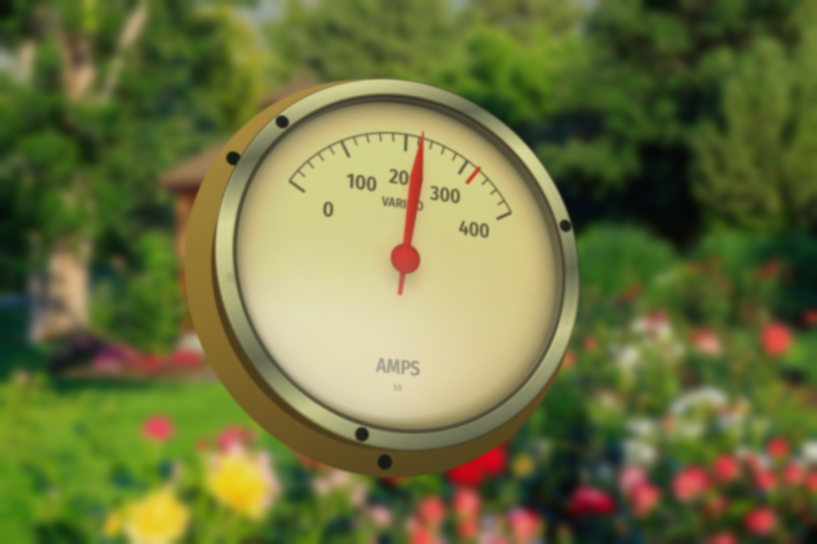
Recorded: 220 A
